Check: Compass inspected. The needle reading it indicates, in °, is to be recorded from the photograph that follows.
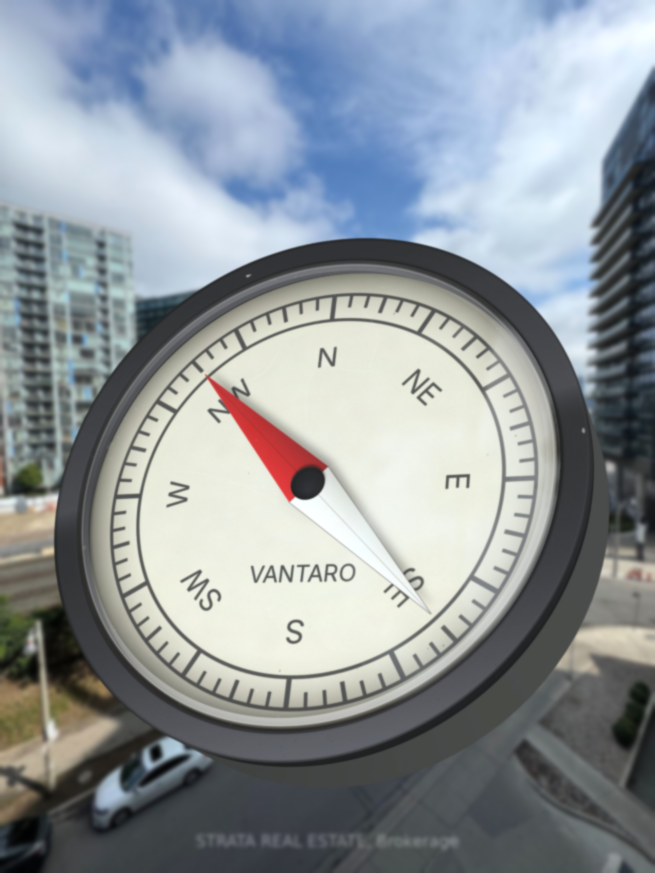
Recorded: 315 °
